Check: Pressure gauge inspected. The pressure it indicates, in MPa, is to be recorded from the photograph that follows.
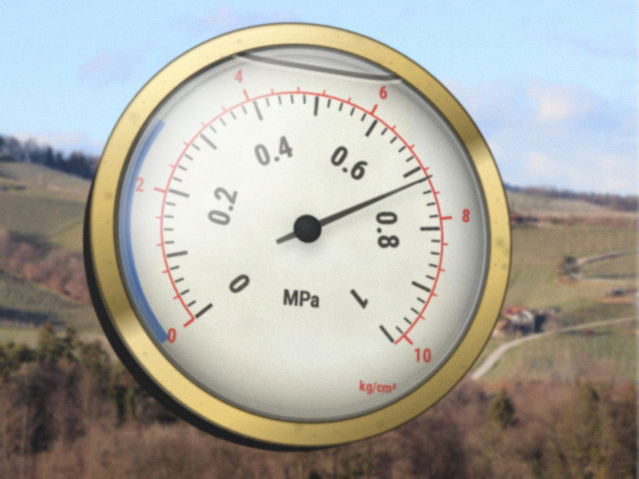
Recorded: 0.72 MPa
